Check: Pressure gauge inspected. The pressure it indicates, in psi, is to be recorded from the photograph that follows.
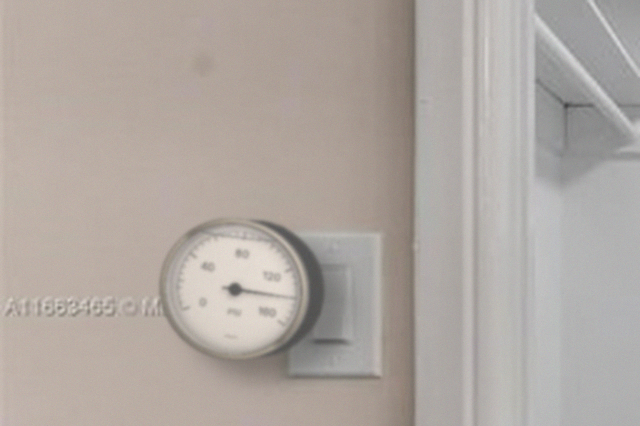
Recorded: 140 psi
